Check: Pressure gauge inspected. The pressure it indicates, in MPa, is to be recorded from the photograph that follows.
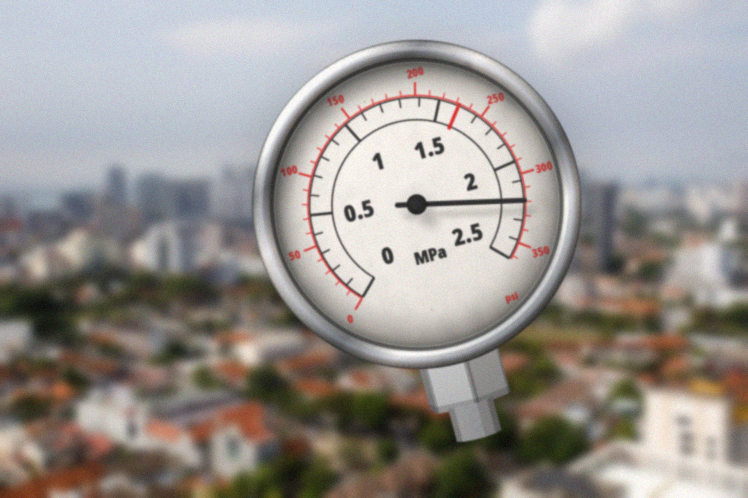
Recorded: 2.2 MPa
